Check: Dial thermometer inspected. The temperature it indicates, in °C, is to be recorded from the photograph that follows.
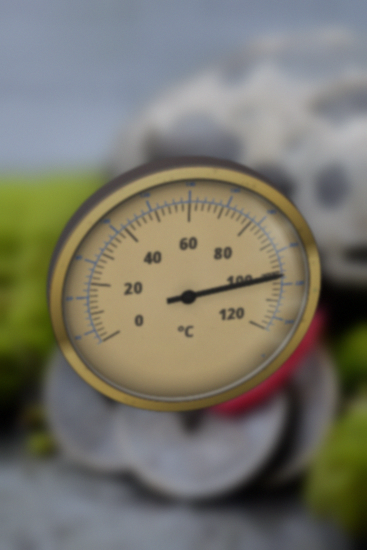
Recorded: 100 °C
